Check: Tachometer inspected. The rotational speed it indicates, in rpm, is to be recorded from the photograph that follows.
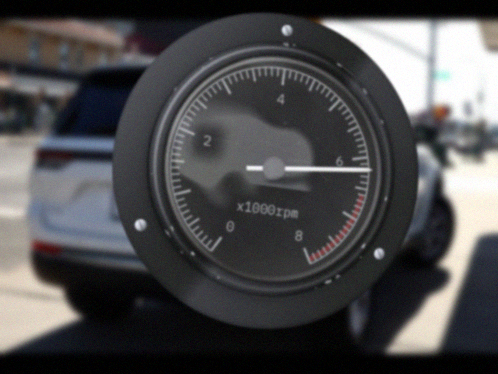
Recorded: 6200 rpm
